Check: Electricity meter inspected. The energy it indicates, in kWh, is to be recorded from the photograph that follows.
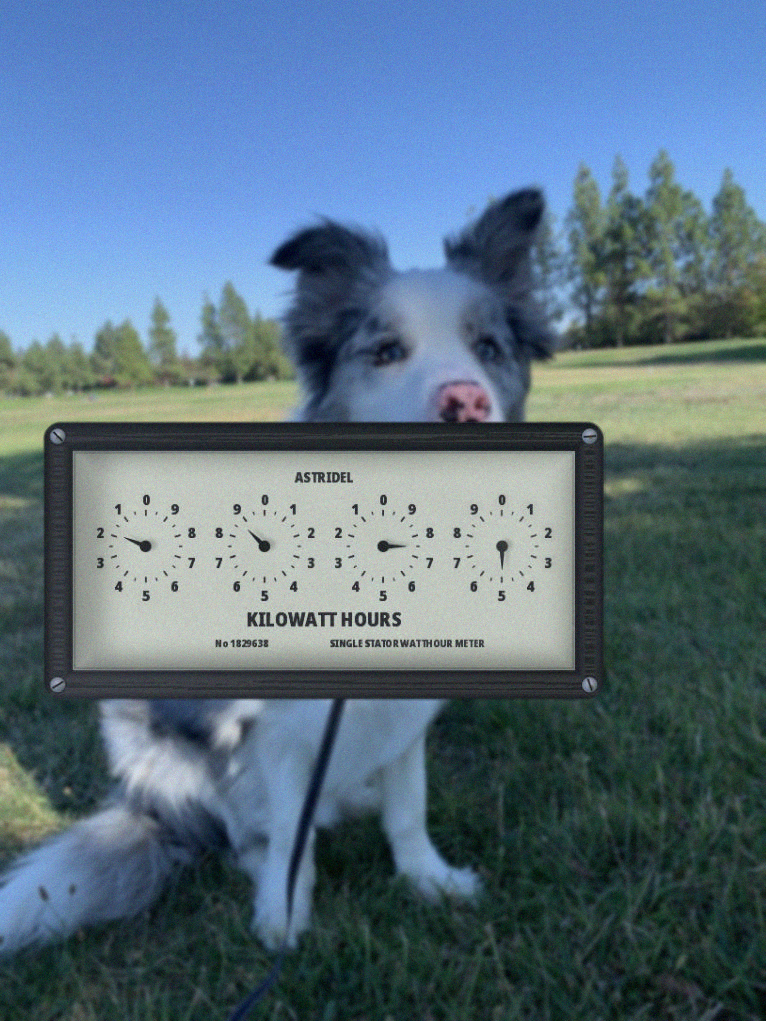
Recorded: 1875 kWh
